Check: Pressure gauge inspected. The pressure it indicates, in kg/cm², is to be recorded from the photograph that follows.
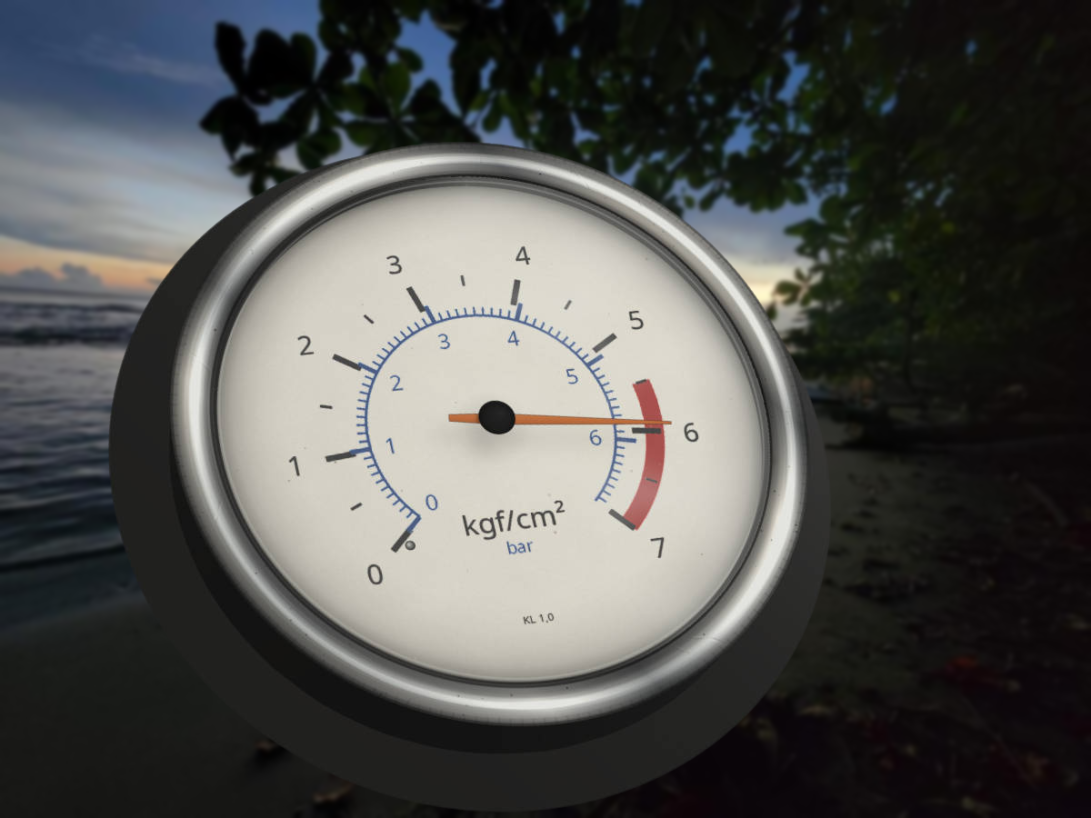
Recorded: 6 kg/cm²
